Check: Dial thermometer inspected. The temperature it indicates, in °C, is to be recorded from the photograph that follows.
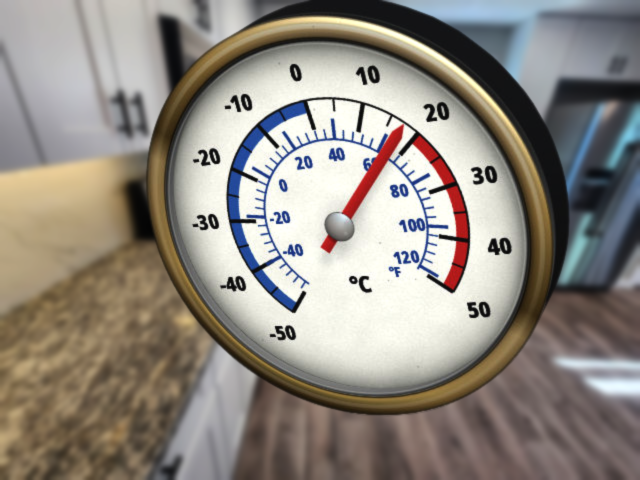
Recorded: 17.5 °C
